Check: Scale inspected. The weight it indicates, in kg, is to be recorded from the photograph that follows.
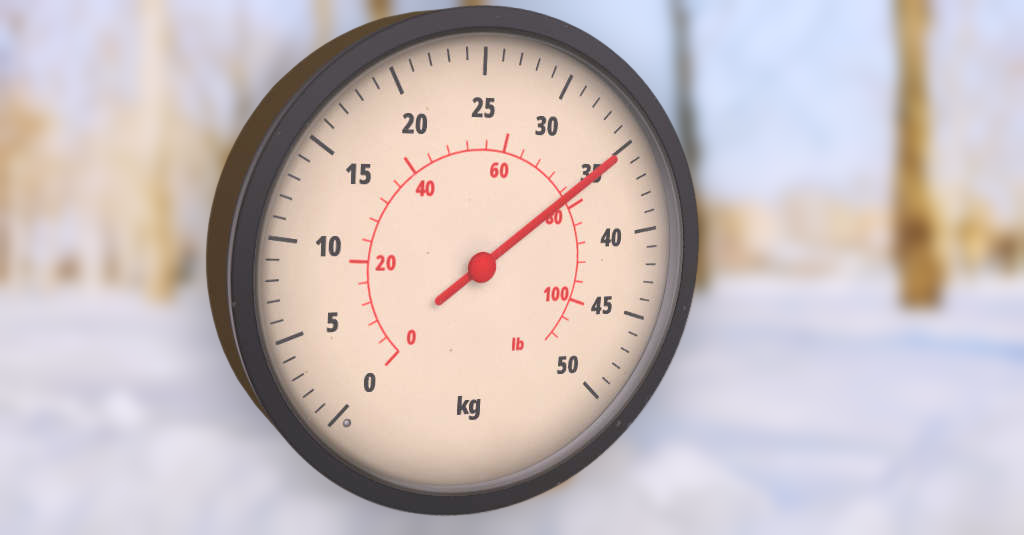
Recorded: 35 kg
